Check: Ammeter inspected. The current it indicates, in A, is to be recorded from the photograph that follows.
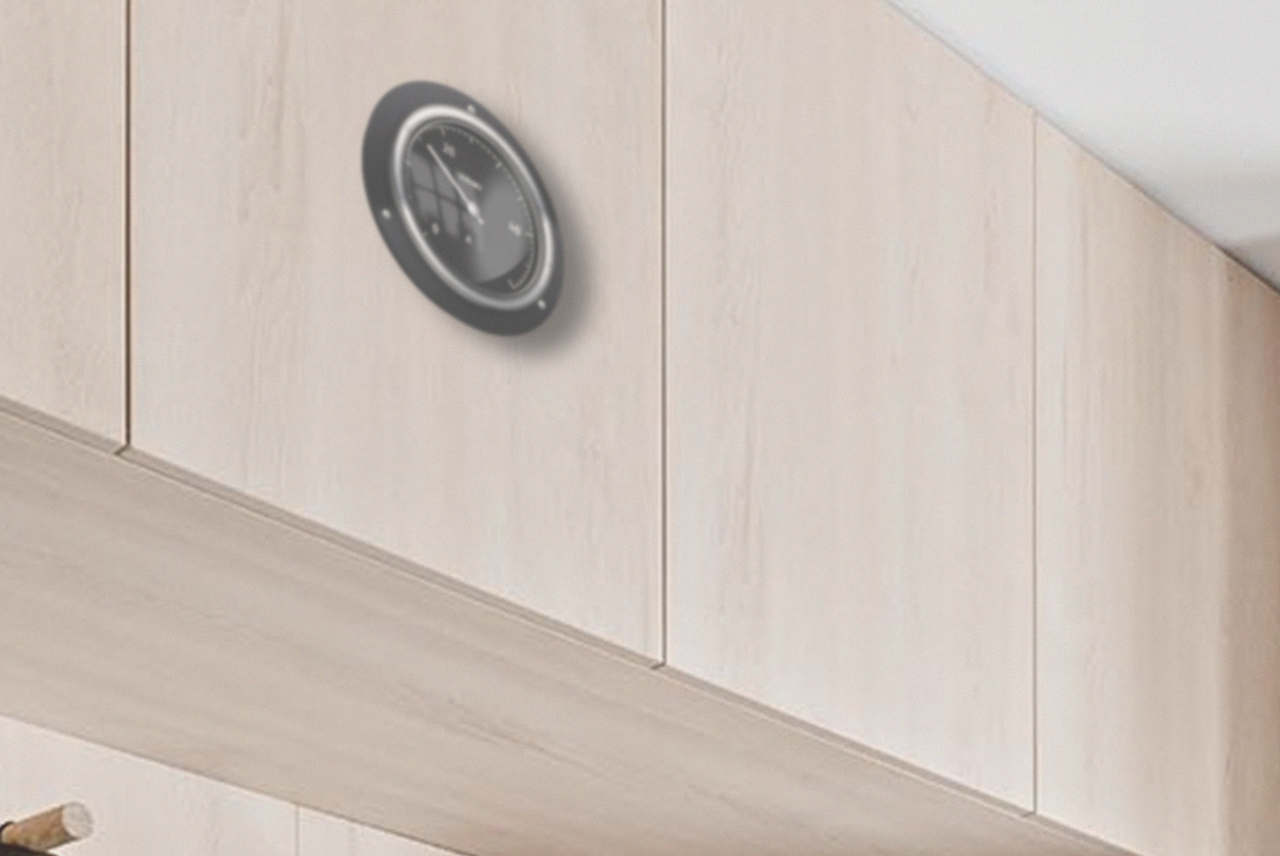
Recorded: 15 A
